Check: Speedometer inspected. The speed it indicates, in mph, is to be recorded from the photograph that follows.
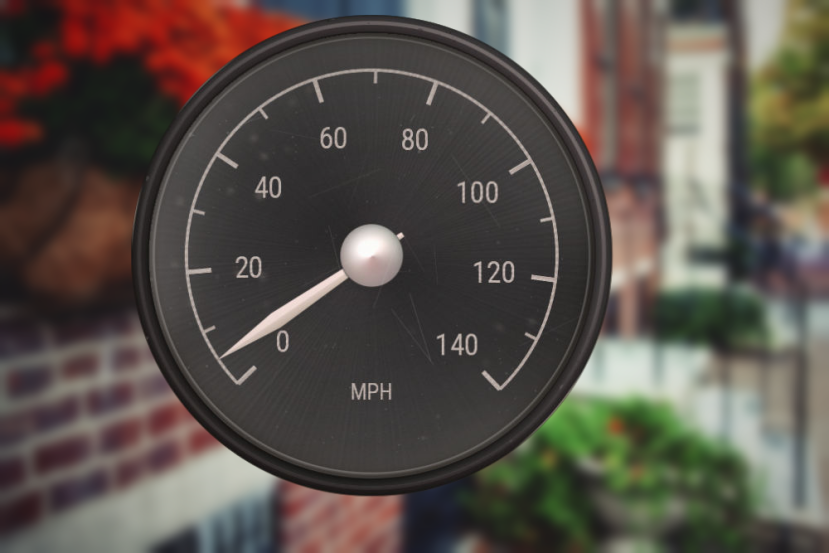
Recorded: 5 mph
